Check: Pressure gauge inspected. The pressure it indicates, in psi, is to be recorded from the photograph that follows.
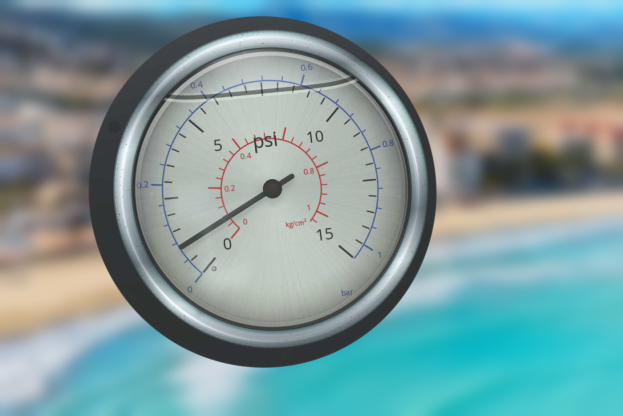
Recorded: 1 psi
